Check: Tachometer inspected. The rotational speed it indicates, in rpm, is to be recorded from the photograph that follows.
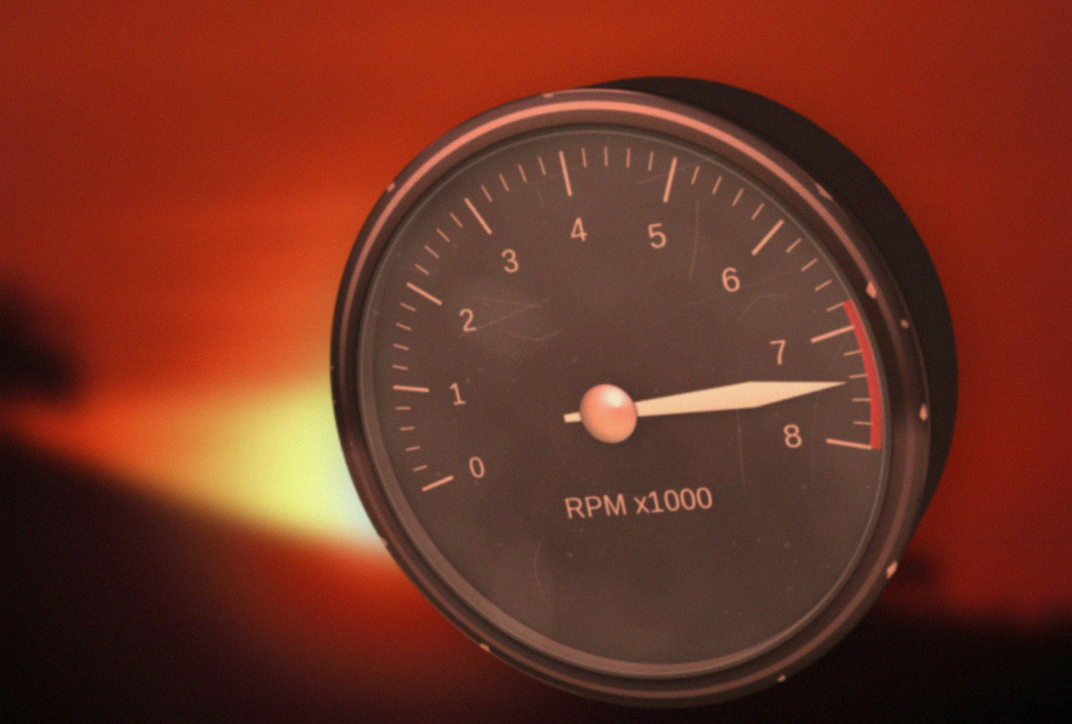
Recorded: 7400 rpm
